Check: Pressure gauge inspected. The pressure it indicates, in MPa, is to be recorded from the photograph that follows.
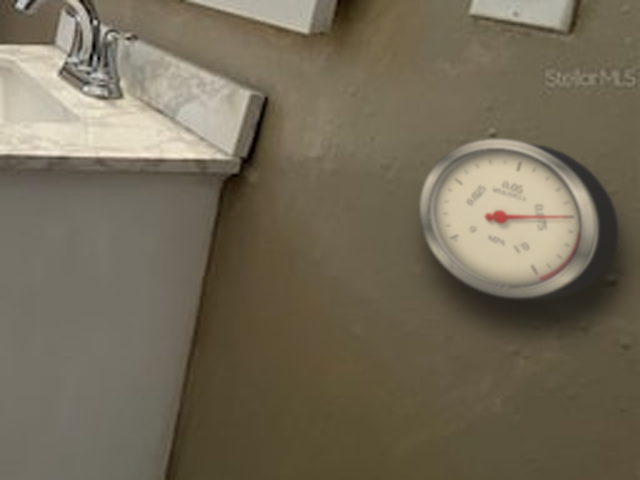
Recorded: 0.075 MPa
